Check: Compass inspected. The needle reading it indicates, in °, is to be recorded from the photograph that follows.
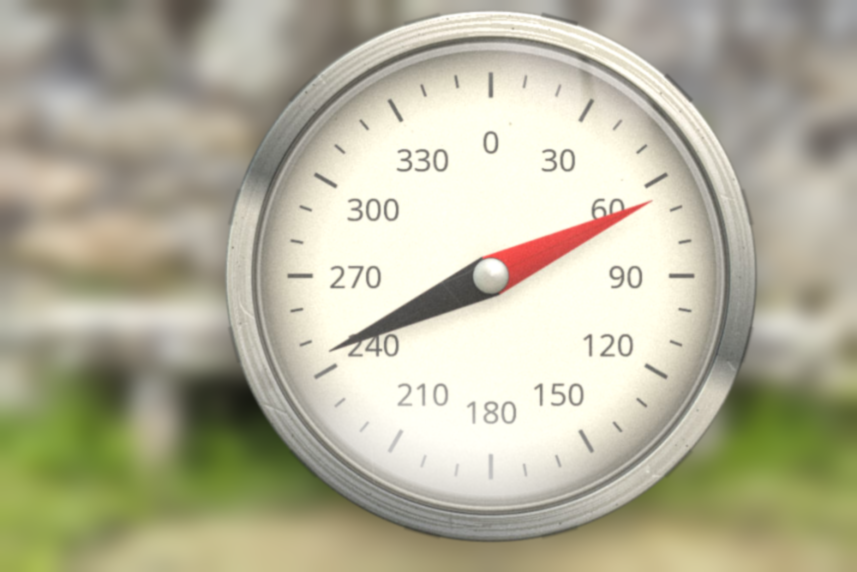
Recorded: 65 °
